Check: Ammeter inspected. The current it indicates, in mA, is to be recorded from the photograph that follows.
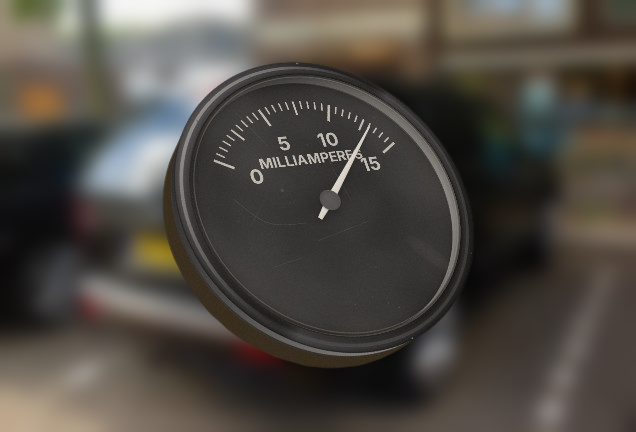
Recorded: 13 mA
